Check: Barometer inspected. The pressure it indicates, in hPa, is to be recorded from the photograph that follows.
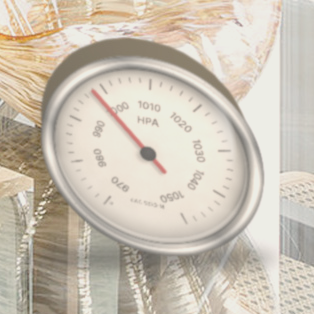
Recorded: 998 hPa
